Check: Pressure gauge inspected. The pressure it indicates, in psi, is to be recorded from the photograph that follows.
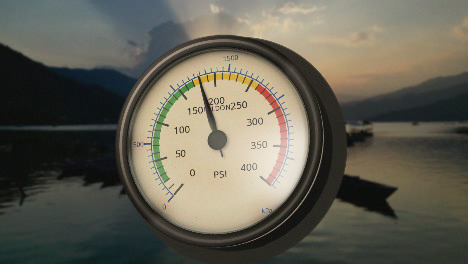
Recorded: 180 psi
